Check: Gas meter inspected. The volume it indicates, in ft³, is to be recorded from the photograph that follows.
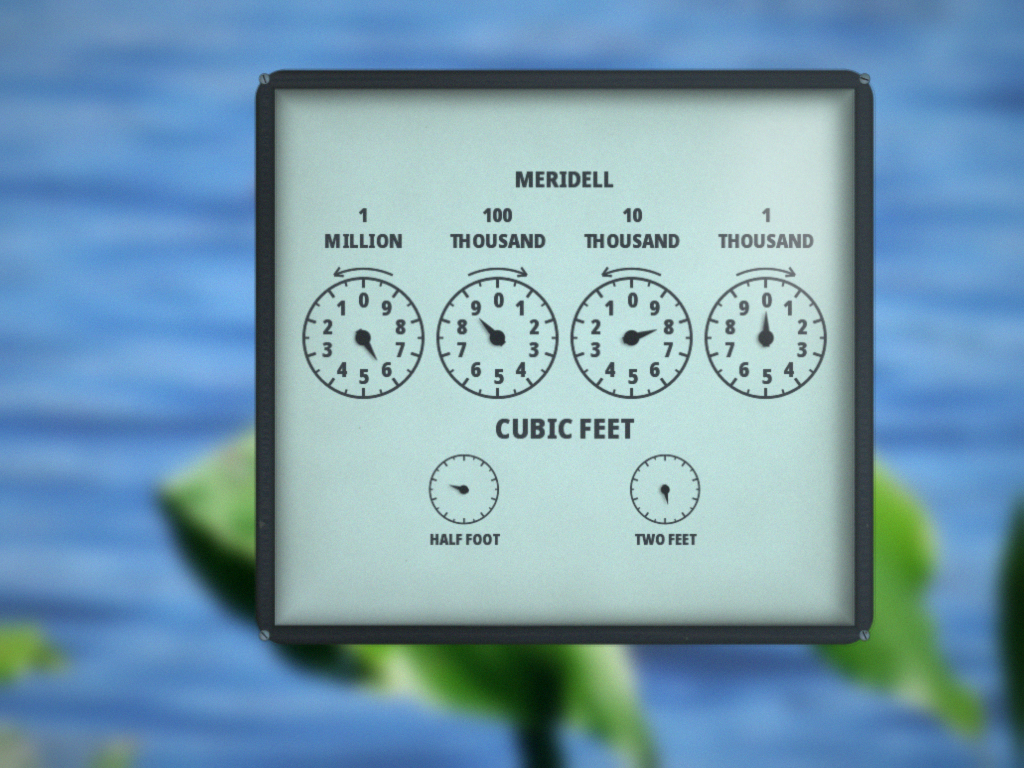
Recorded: 588000 ft³
